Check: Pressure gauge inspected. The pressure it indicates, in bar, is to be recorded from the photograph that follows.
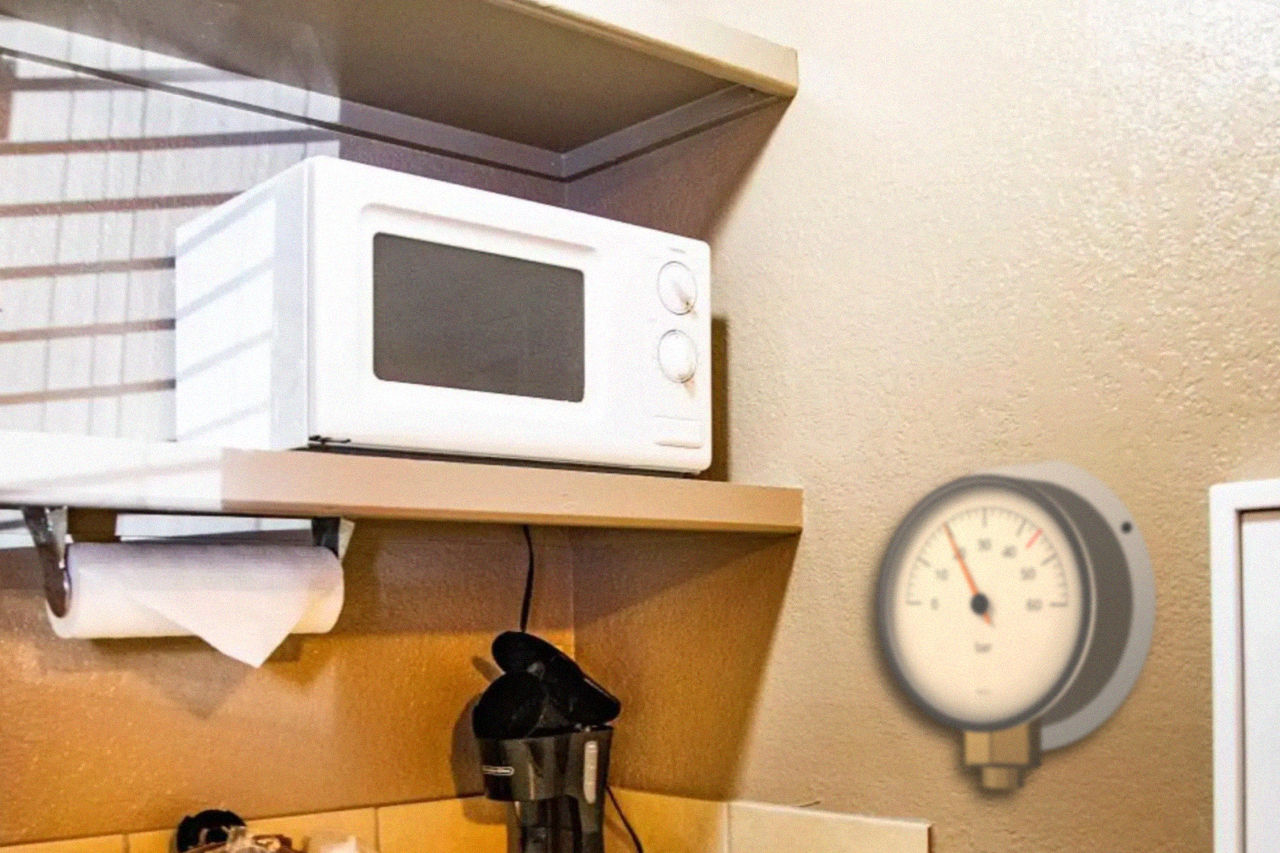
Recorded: 20 bar
